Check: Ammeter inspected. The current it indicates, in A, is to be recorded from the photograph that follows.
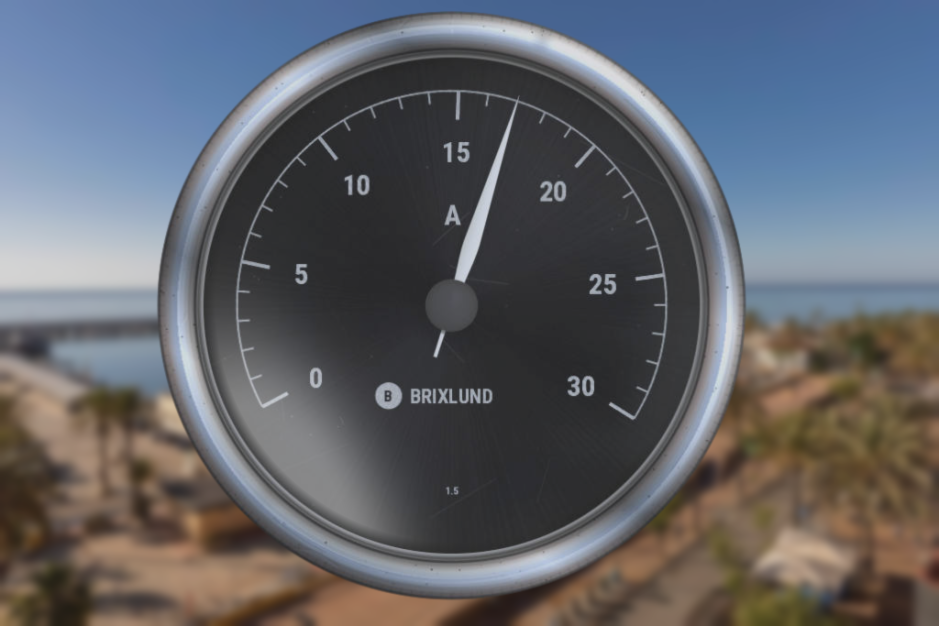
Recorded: 17 A
